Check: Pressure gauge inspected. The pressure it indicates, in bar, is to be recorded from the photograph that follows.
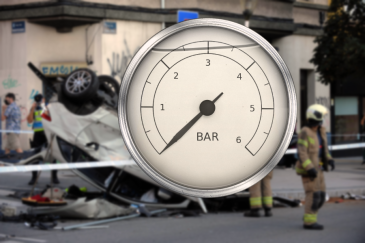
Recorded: 0 bar
